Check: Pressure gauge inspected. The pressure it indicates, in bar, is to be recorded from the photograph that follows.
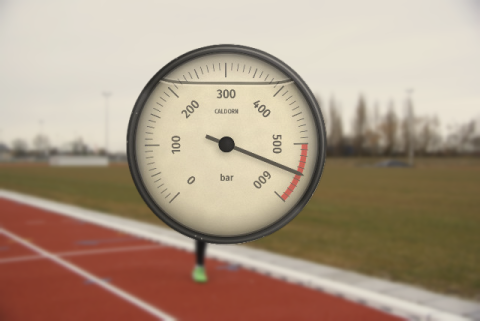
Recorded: 550 bar
